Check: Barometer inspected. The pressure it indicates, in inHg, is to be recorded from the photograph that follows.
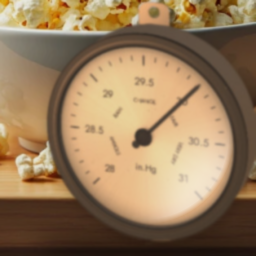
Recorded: 30 inHg
